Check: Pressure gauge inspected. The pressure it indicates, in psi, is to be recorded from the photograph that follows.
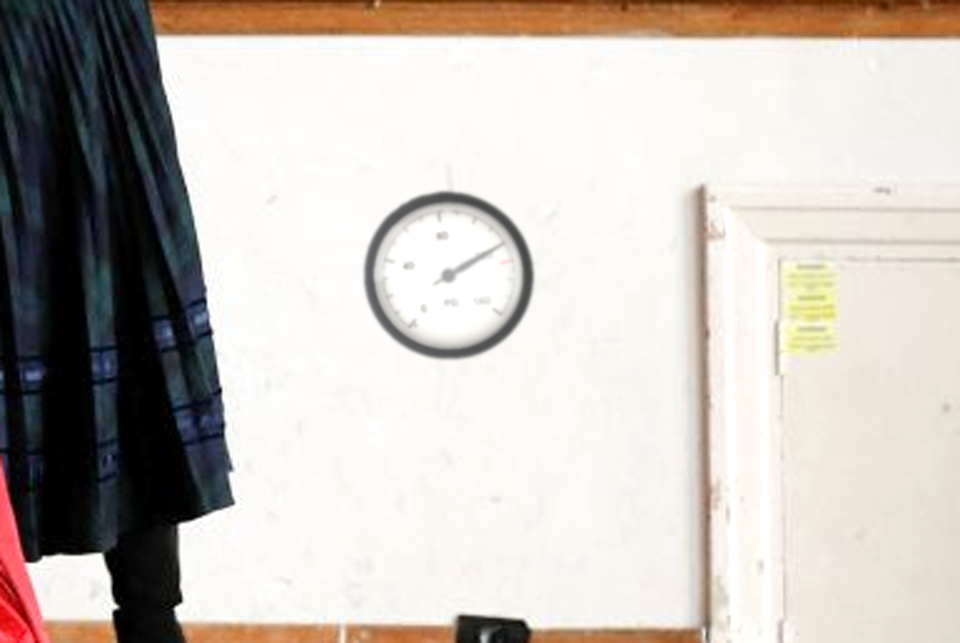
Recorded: 120 psi
